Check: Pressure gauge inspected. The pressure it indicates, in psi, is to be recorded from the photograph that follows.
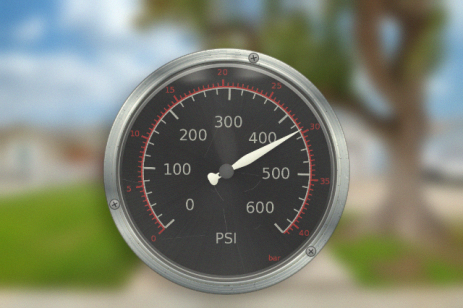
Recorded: 430 psi
